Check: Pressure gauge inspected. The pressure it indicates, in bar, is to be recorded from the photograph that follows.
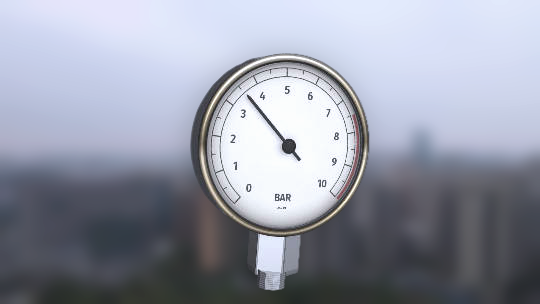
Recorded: 3.5 bar
